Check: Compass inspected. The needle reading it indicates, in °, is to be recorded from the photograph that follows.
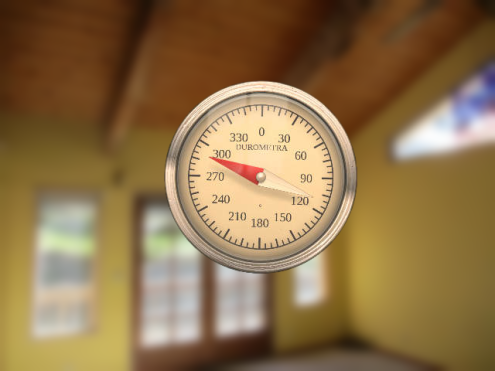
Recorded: 290 °
